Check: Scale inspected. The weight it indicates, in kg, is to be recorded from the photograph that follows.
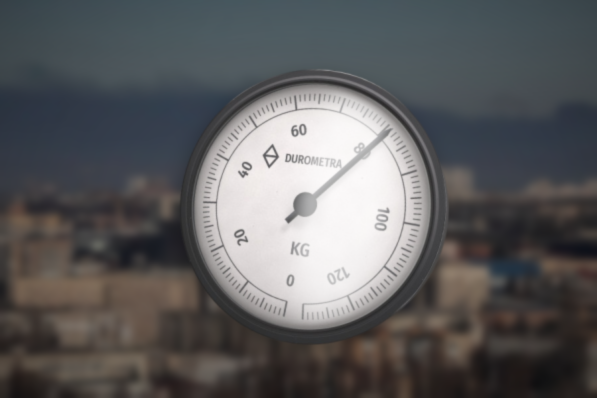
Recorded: 81 kg
